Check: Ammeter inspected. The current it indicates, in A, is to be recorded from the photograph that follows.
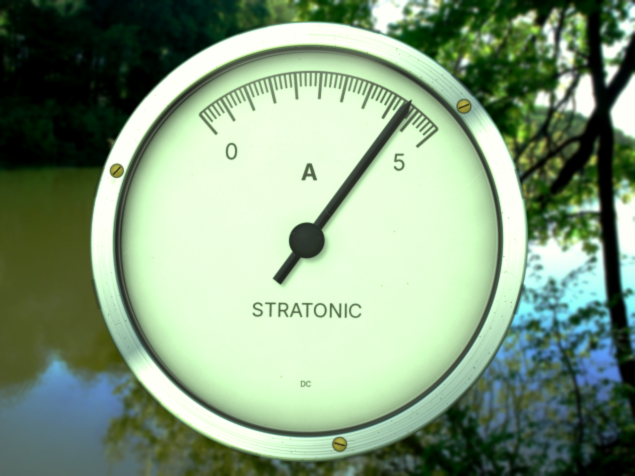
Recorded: 4.3 A
